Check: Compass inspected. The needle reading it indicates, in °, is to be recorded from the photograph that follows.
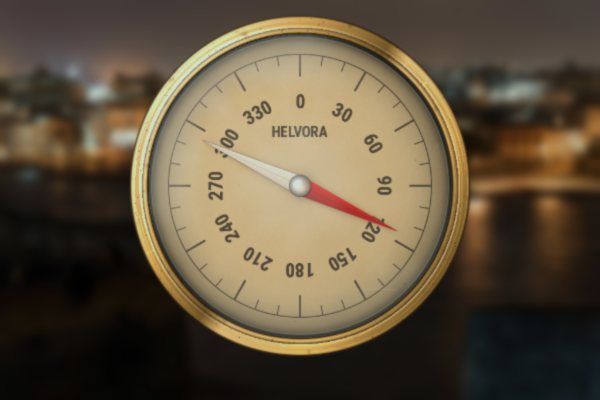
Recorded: 115 °
